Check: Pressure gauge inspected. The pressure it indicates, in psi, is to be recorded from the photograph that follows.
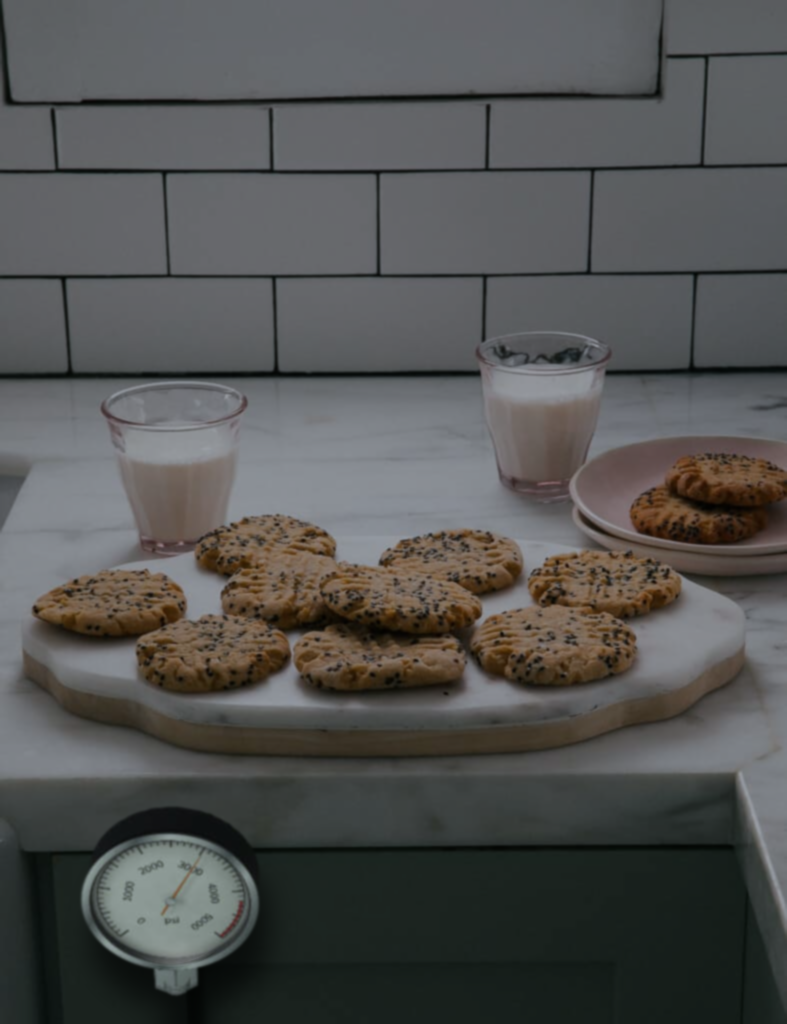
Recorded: 3000 psi
